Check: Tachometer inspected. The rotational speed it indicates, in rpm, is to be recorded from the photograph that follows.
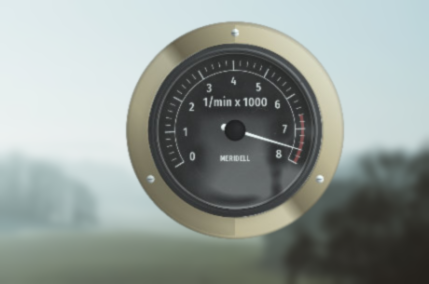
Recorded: 7600 rpm
